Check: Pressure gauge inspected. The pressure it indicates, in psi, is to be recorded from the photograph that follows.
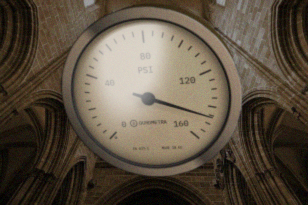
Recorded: 145 psi
